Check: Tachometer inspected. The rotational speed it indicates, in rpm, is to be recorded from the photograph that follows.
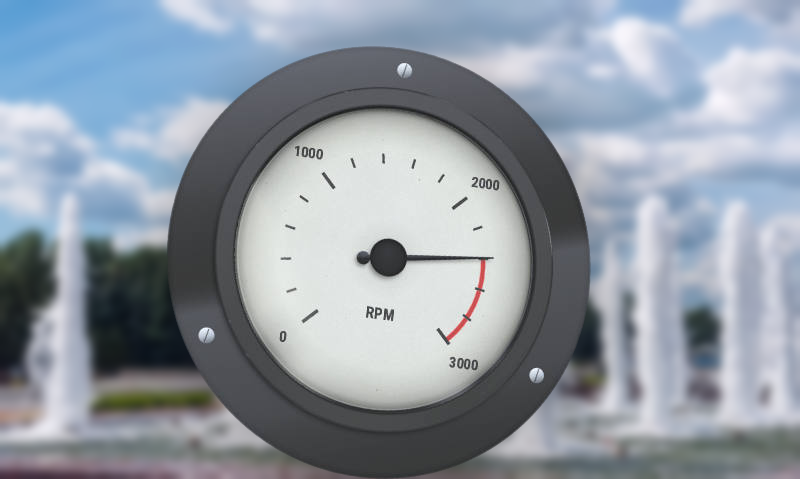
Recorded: 2400 rpm
